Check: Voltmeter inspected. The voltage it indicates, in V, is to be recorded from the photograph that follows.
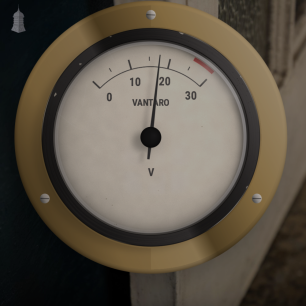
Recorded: 17.5 V
